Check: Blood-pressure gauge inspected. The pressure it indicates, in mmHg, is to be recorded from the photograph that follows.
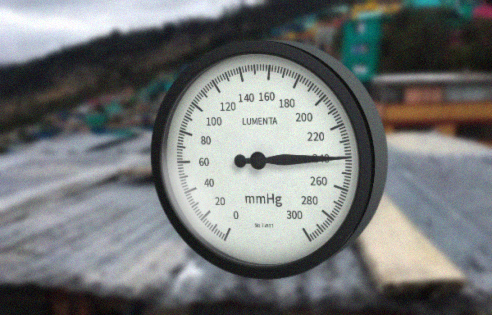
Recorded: 240 mmHg
